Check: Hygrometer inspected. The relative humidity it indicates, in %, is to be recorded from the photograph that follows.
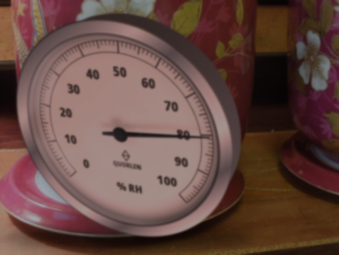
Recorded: 80 %
